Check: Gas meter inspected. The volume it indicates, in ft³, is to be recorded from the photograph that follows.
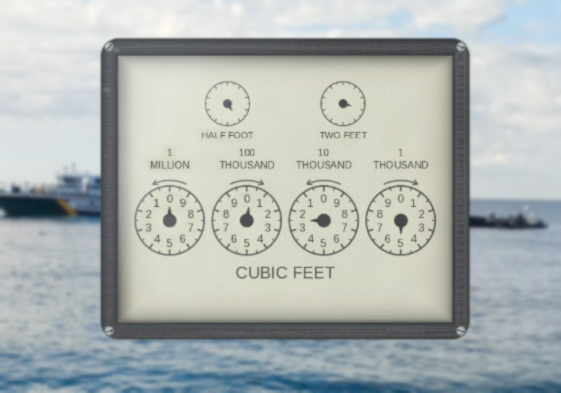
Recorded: 2500 ft³
